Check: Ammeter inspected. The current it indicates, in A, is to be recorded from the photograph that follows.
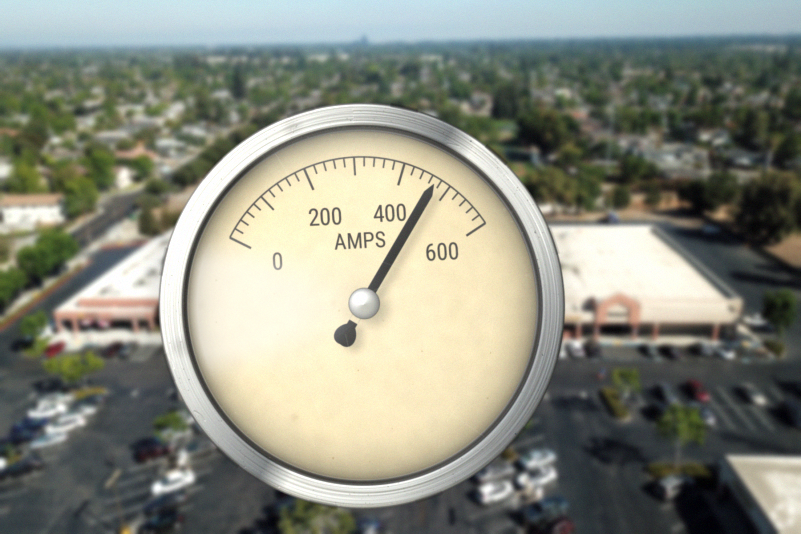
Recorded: 470 A
